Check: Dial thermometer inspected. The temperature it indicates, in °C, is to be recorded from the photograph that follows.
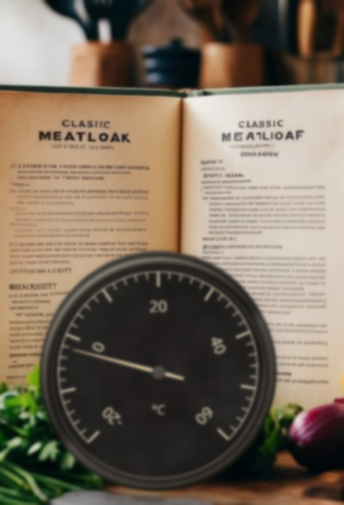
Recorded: -2 °C
